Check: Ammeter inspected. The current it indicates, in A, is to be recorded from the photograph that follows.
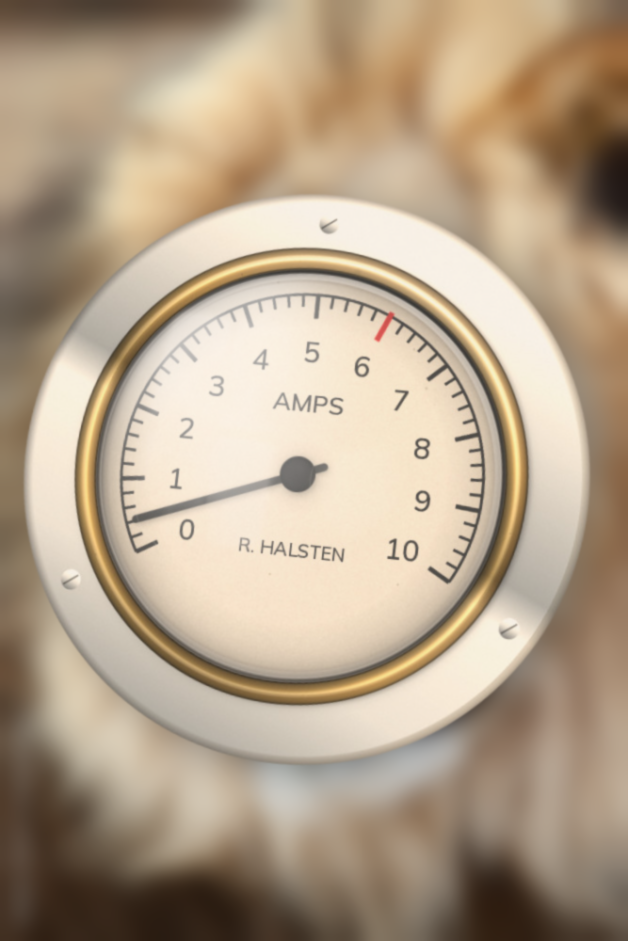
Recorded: 0.4 A
